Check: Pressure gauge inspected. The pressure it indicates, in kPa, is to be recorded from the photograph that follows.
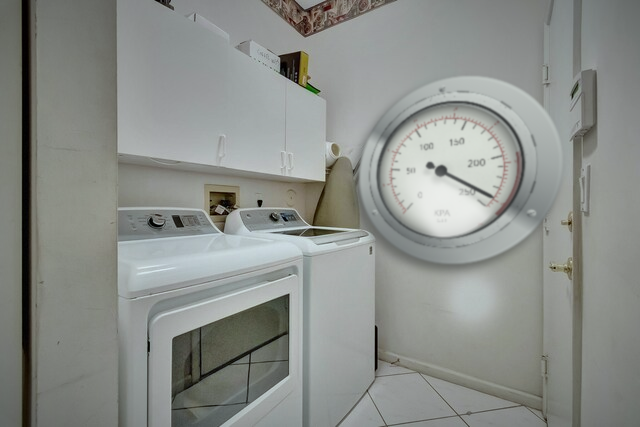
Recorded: 240 kPa
